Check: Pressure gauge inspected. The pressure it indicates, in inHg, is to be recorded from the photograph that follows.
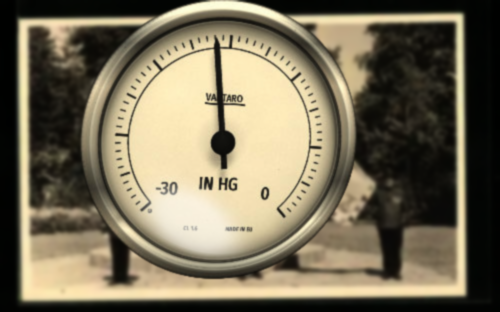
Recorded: -16 inHg
